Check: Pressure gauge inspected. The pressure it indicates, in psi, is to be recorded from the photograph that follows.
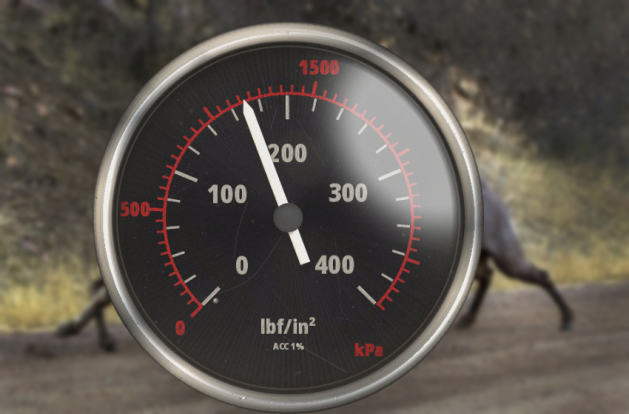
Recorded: 170 psi
